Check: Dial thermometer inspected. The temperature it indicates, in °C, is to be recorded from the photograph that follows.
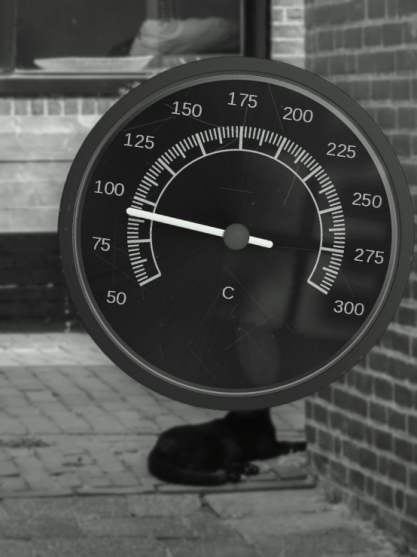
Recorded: 92.5 °C
